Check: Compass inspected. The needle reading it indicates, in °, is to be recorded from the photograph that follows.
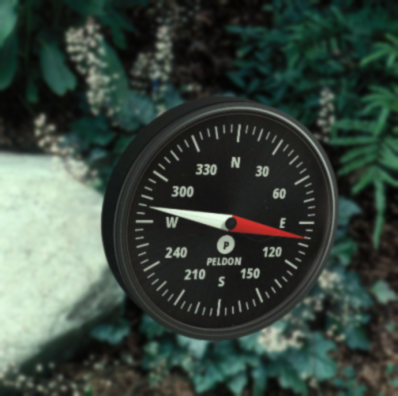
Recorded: 100 °
